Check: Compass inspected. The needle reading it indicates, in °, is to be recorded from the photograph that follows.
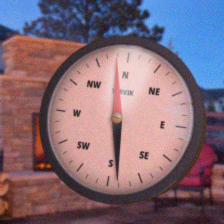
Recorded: 350 °
